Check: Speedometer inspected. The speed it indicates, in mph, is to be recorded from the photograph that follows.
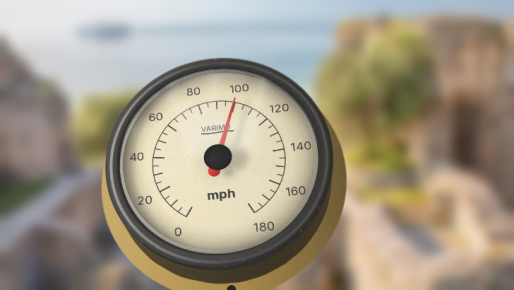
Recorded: 100 mph
